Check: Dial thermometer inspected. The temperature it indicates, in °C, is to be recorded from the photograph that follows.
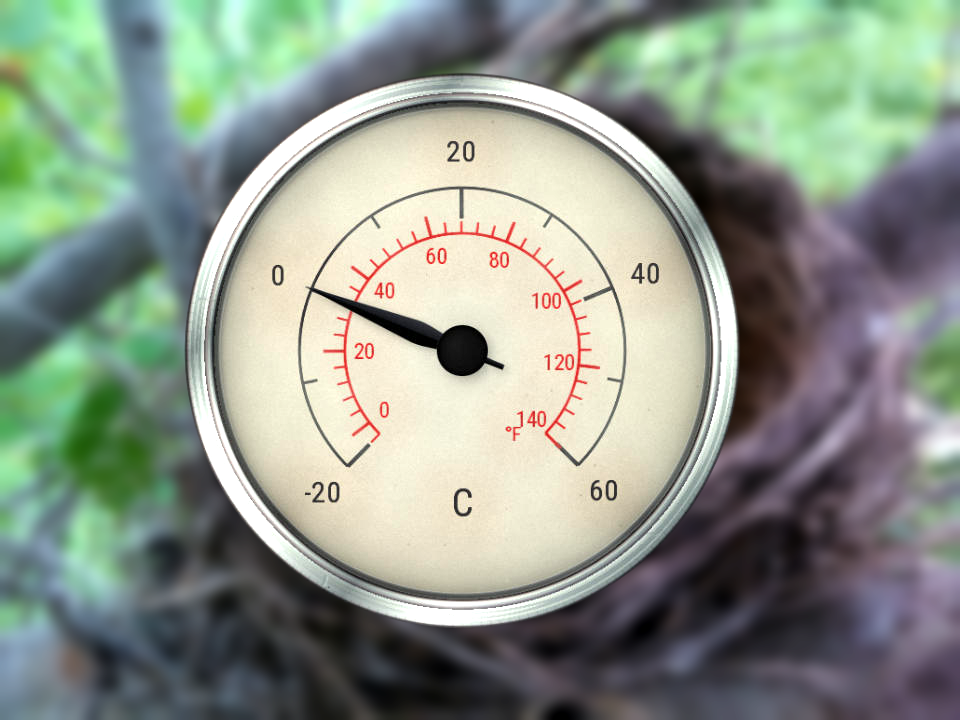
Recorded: 0 °C
